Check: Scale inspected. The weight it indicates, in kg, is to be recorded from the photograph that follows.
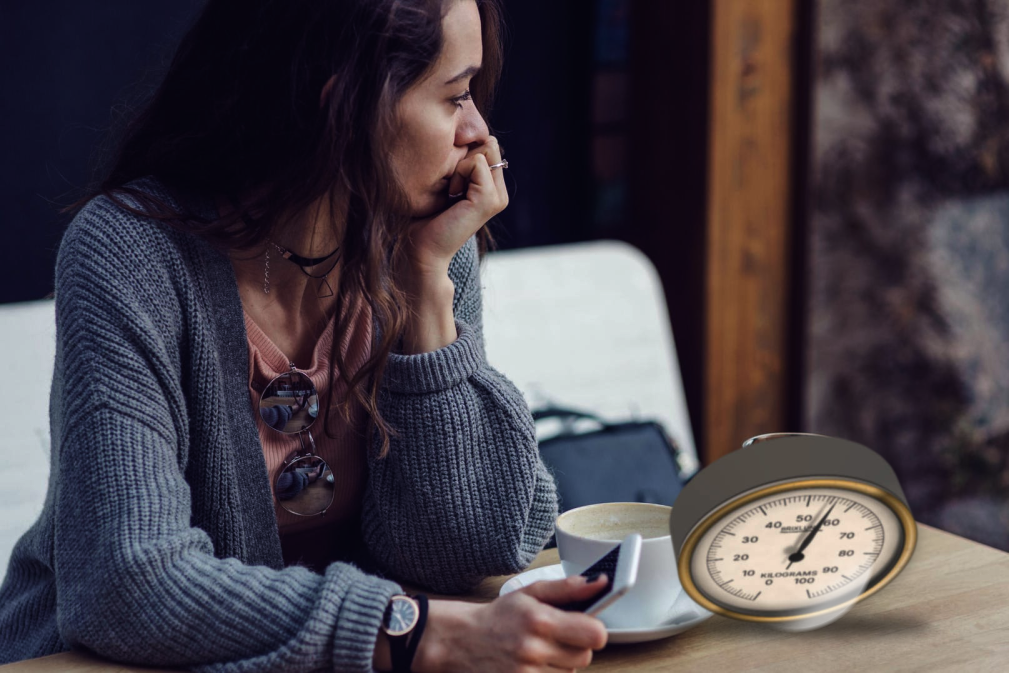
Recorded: 55 kg
